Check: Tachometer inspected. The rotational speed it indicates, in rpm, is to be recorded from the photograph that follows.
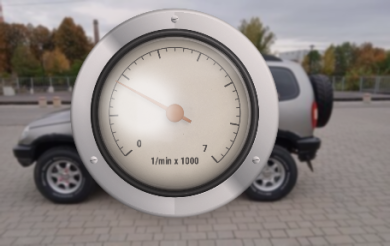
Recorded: 1800 rpm
